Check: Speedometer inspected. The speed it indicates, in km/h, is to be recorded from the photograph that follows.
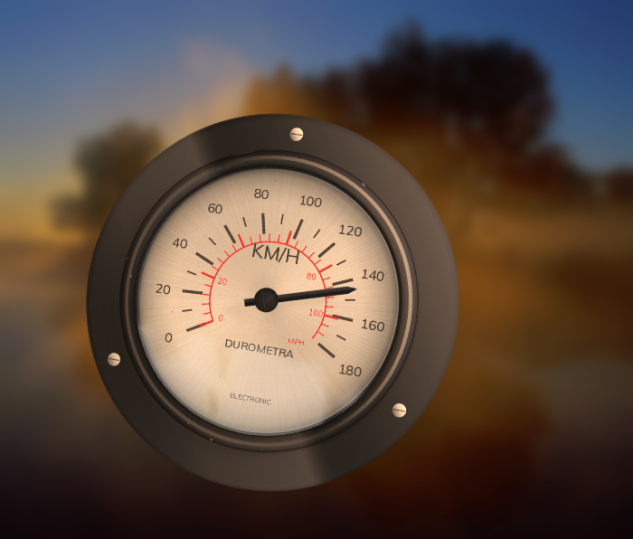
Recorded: 145 km/h
